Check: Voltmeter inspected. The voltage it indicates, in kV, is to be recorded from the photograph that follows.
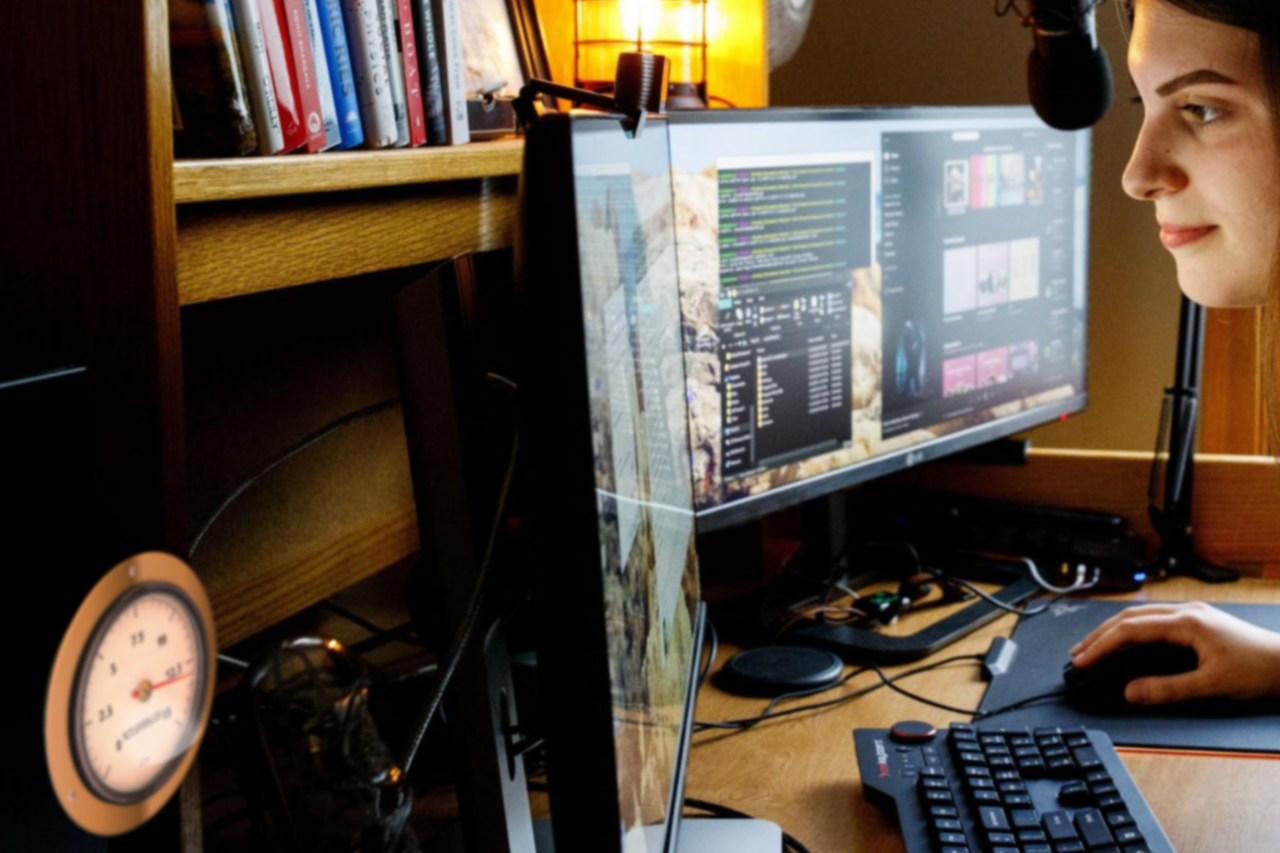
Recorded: 13 kV
